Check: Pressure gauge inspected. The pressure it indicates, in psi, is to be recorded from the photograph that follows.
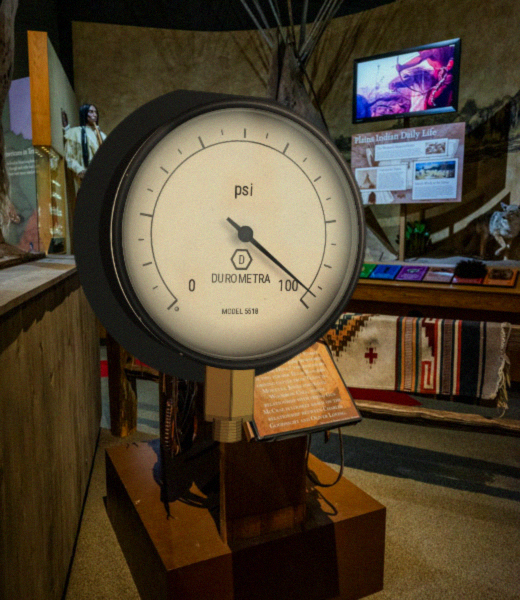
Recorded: 97.5 psi
